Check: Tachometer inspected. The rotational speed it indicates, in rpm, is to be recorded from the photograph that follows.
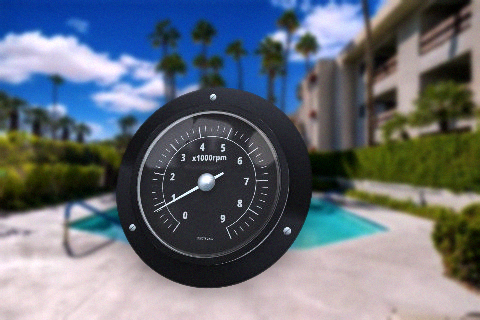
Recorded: 800 rpm
